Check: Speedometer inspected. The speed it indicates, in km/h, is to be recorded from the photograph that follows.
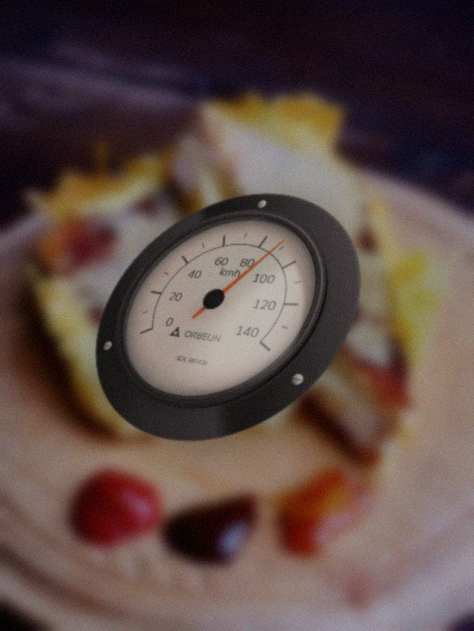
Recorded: 90 km/h
